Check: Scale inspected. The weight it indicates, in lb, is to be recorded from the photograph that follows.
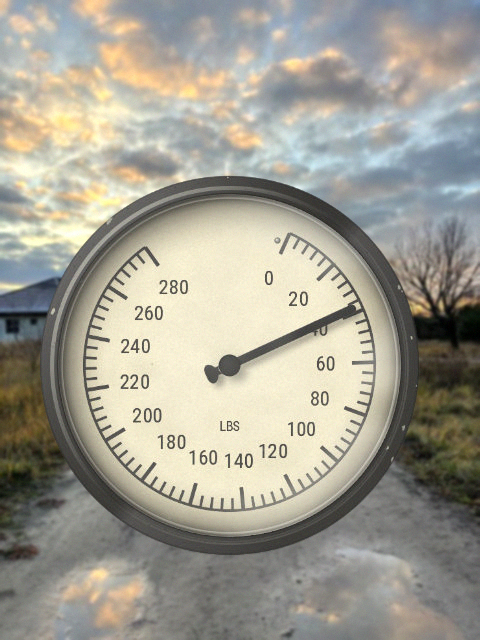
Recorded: 38 lb
